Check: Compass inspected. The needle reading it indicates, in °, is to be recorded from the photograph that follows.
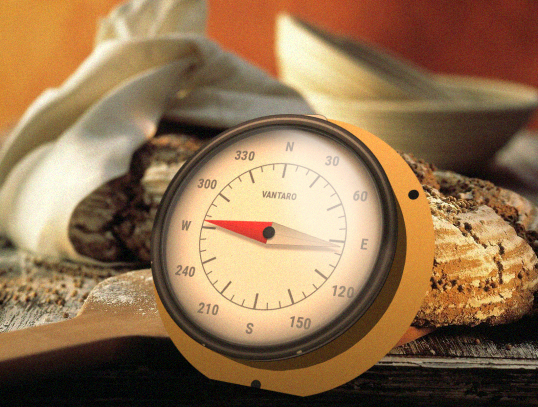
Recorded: 275 °
